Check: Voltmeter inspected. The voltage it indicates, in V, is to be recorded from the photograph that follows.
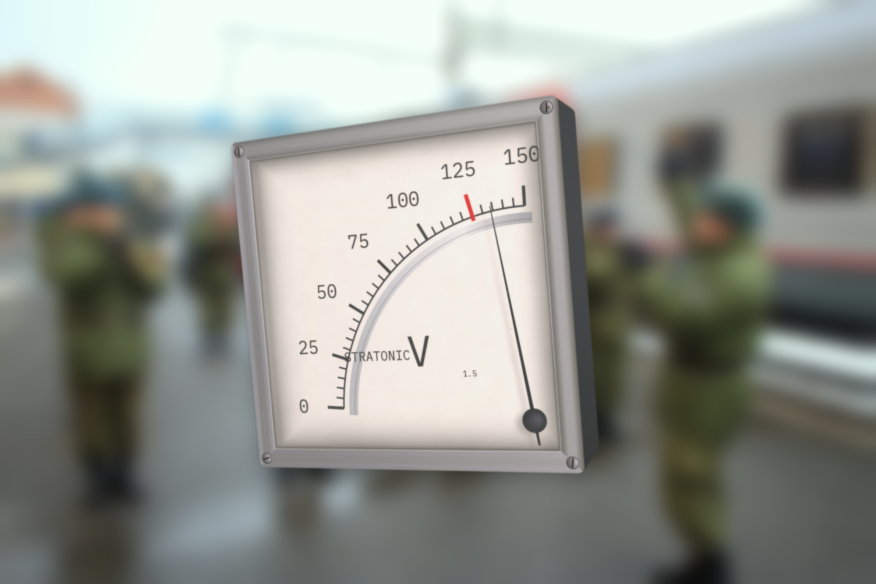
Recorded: 135 V
